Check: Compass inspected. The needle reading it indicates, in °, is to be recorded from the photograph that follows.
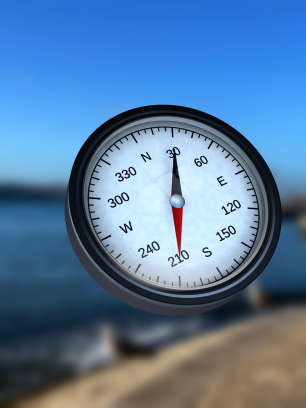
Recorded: 210 °
